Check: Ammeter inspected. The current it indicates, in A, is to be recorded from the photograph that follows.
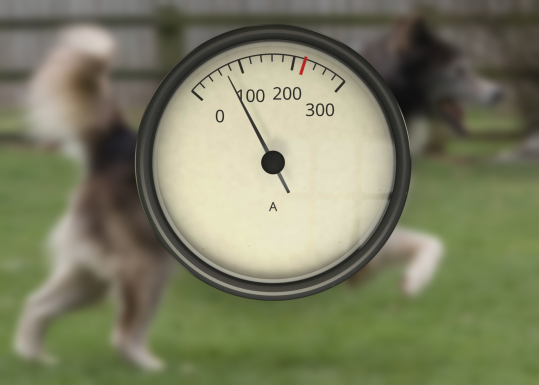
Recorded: 70 A
